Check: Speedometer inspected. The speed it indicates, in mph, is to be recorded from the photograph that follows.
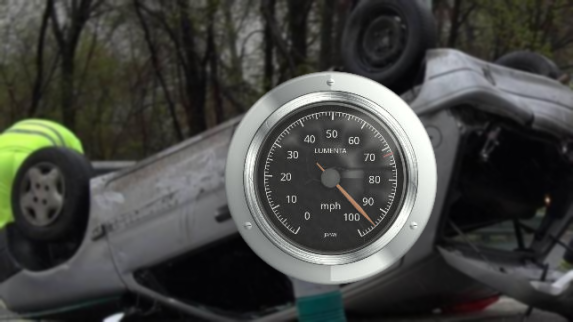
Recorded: 95 mph
